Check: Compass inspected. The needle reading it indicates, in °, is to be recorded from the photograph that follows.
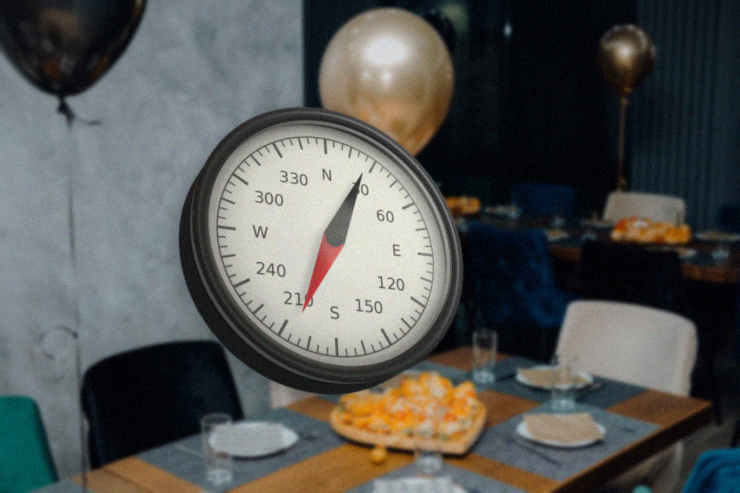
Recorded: 205 °
